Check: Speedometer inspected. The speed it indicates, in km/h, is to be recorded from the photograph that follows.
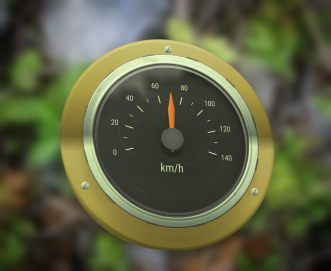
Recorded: 70 km/h
